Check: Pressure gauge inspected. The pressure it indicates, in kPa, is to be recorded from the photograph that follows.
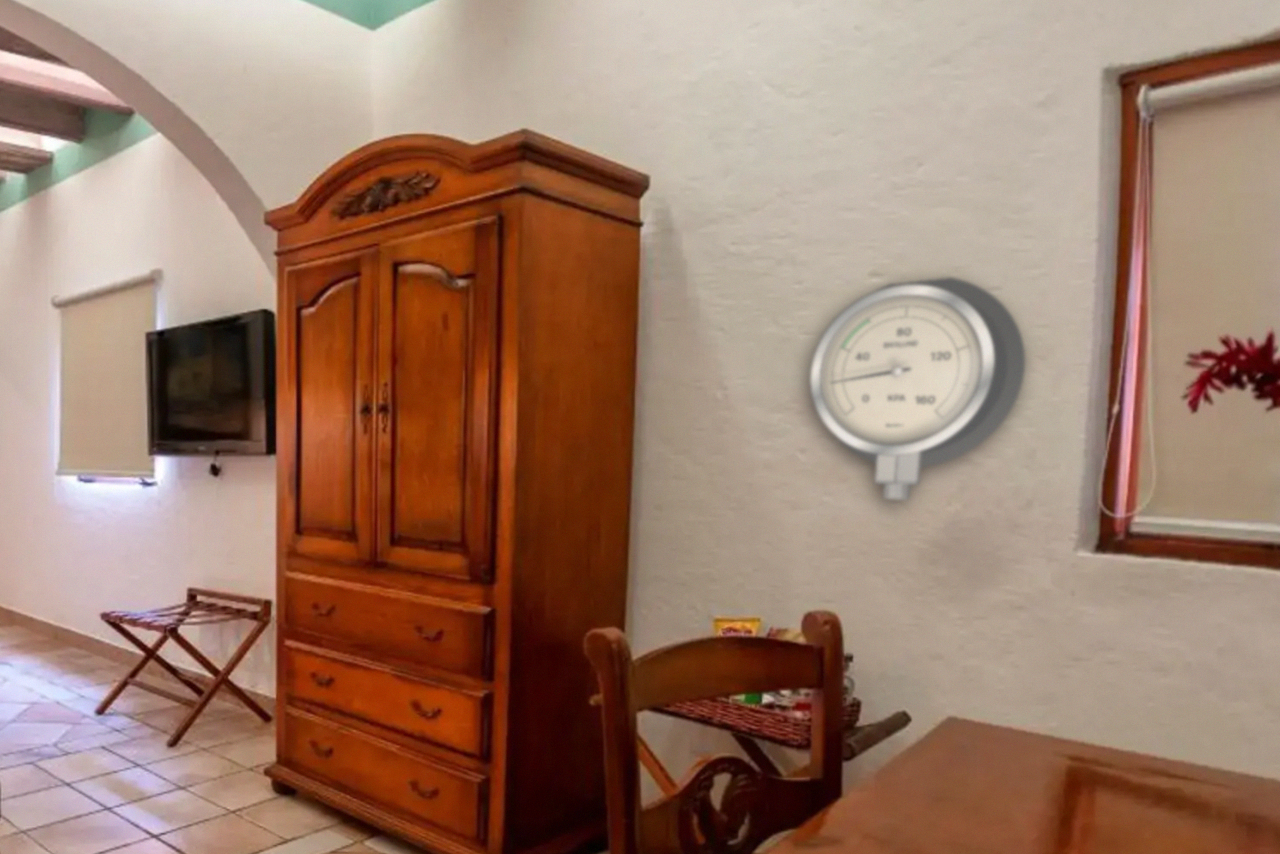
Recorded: 20 kPa
